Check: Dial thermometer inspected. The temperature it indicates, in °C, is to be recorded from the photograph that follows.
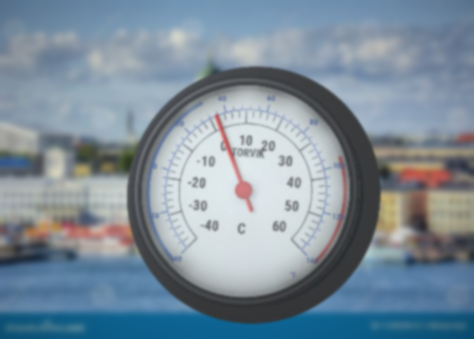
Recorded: 2 °C
